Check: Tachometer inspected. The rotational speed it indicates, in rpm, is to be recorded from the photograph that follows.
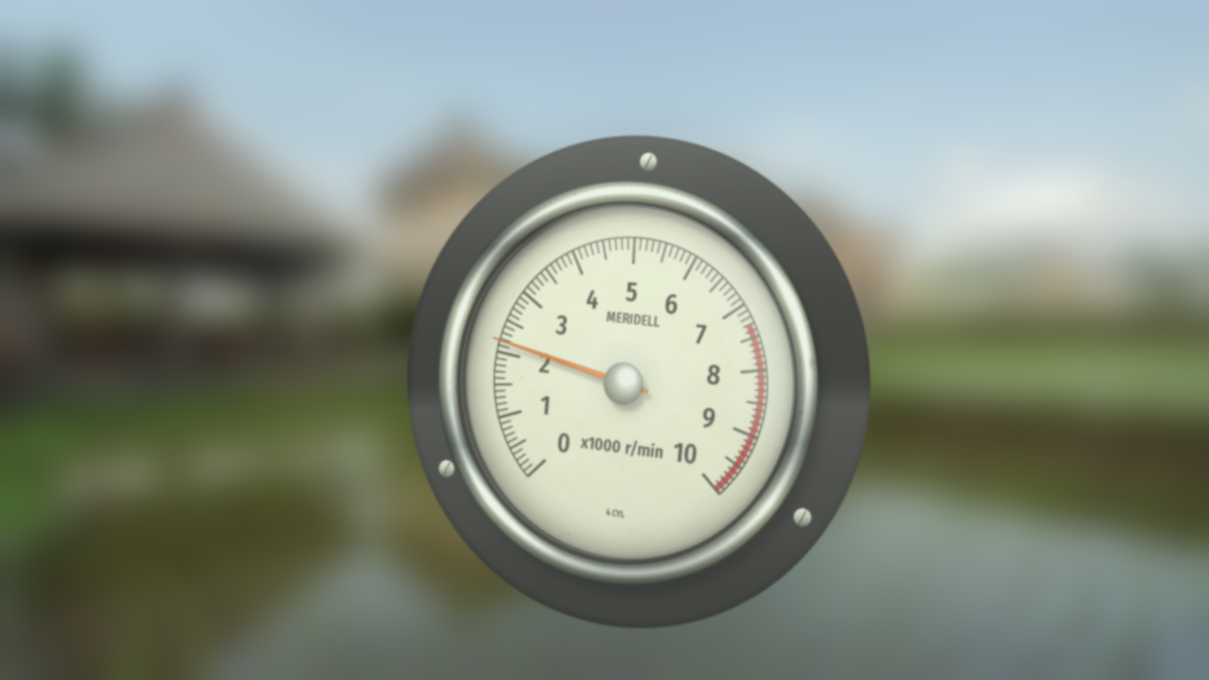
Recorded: 2200 rpm
